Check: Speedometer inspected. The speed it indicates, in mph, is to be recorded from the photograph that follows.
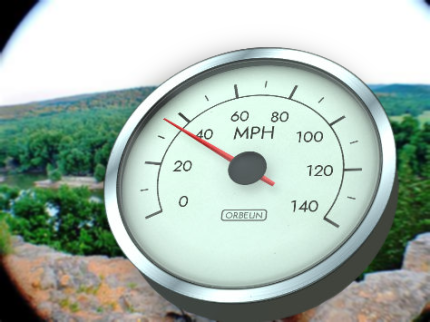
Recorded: 35 mph
